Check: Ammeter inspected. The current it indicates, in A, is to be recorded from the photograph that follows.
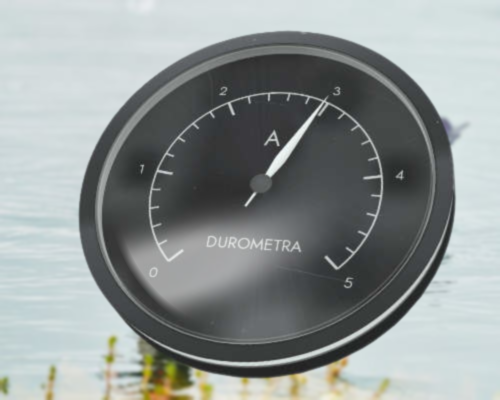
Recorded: 3 A
